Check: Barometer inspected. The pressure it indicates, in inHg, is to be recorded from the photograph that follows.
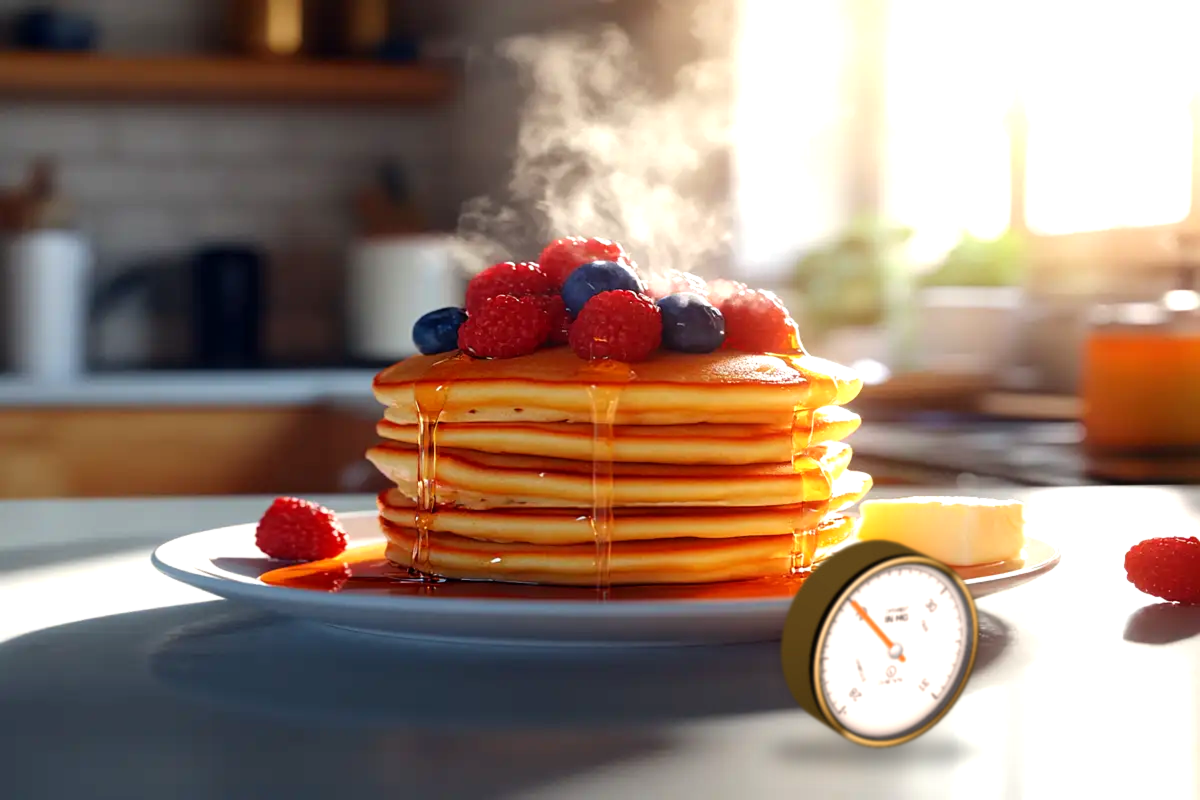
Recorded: 29 inHg
